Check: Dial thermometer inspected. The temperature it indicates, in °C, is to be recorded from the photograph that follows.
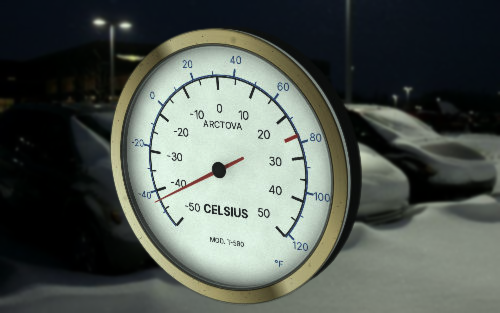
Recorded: -42.5 °C
